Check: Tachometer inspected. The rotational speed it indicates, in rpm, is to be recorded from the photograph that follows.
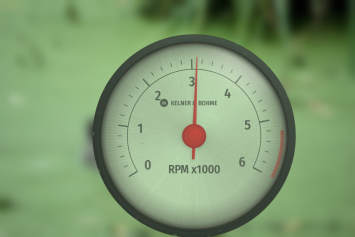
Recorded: 3100 rpm
